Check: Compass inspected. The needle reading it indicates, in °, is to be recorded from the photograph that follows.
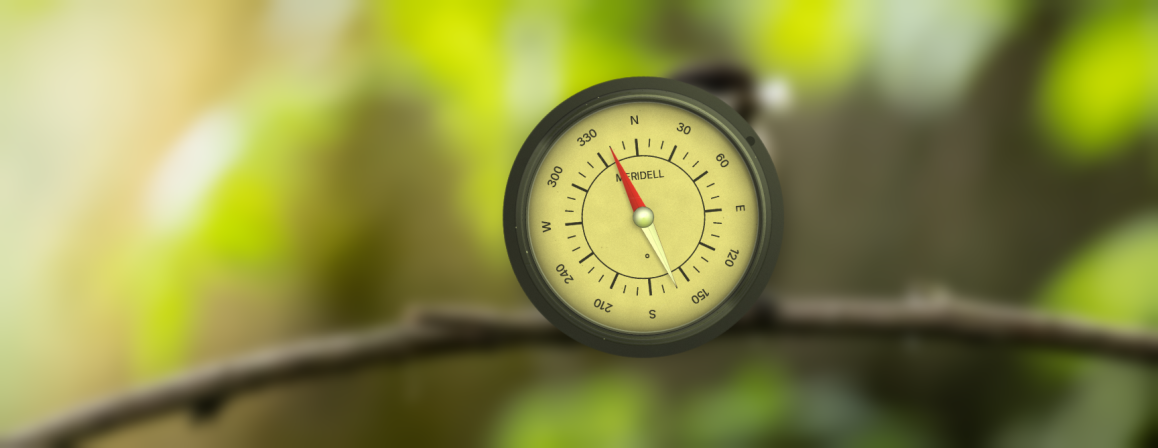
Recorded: 340 °
